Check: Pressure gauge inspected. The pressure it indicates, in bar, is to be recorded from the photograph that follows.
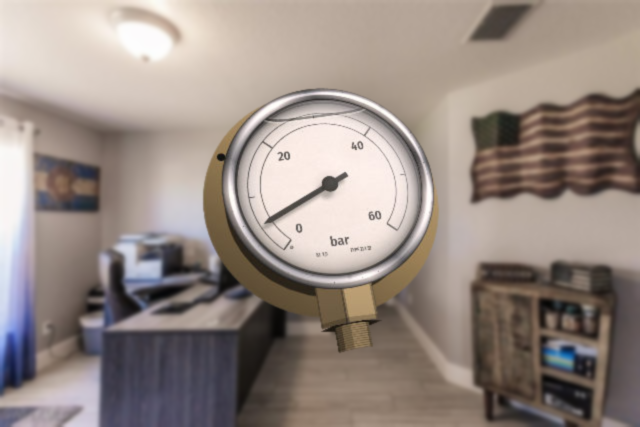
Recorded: 5 bar
